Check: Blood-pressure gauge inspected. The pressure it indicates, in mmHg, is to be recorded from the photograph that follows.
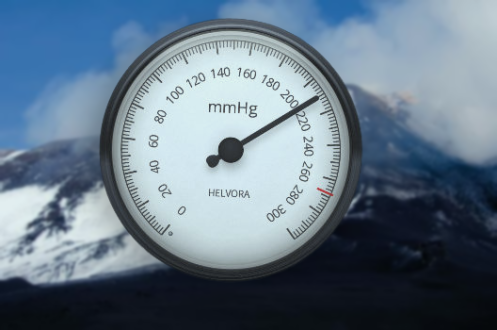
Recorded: 210 mmHg
